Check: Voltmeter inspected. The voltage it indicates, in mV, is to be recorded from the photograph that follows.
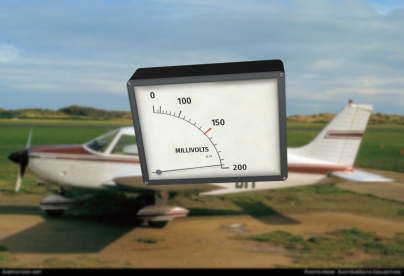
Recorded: 195 mV
